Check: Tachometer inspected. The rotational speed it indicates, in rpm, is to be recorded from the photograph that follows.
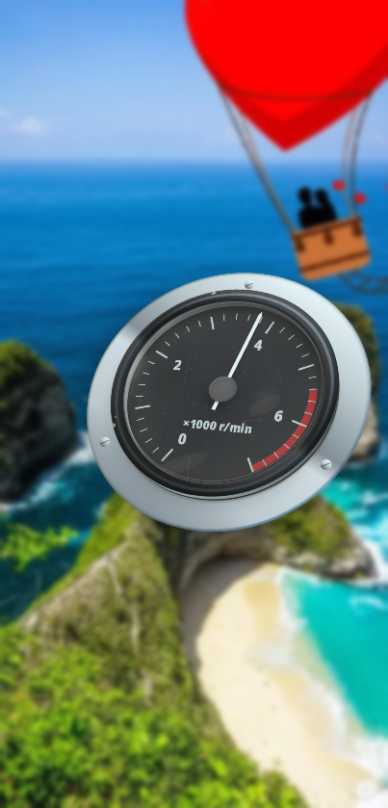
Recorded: 3800 rpm
